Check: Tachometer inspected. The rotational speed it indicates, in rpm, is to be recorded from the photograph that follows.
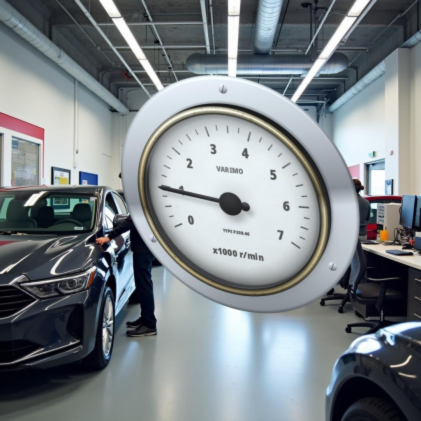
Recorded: 1000 rpm
